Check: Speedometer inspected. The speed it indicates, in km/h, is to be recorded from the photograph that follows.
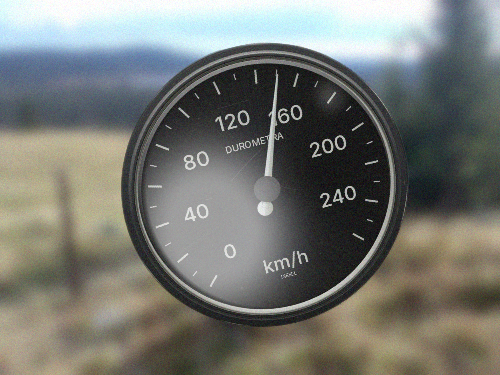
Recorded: 150 km/h
